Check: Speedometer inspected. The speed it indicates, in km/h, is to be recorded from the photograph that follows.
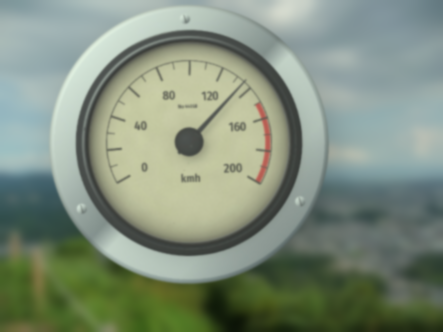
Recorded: 135 km/h
